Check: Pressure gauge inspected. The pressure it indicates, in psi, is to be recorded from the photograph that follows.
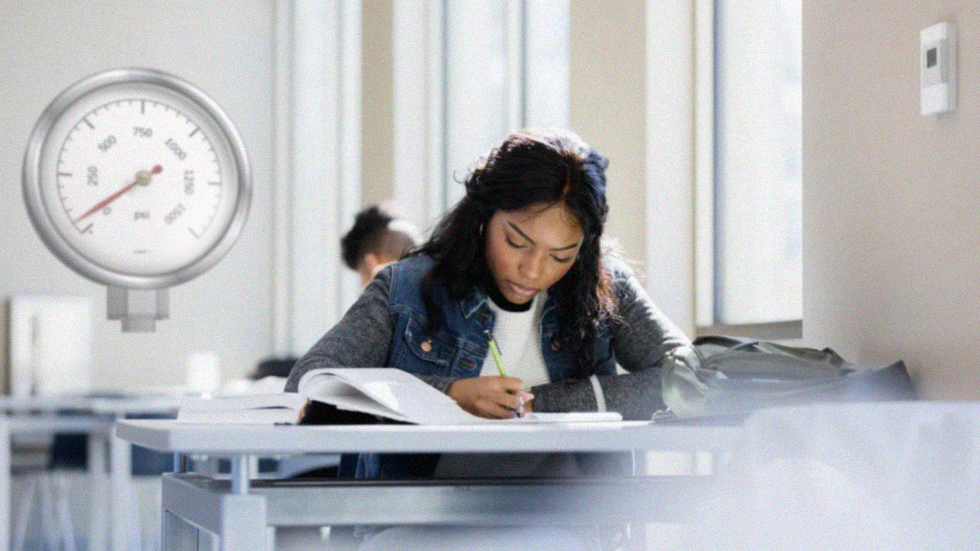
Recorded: 50 psi
